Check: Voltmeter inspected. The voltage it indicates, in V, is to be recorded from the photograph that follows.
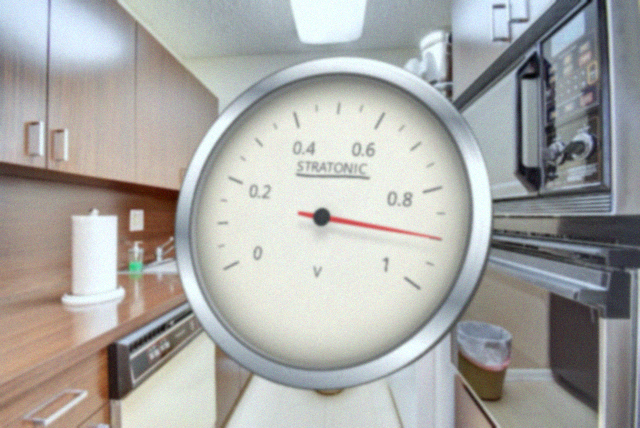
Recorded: 0.9 V
